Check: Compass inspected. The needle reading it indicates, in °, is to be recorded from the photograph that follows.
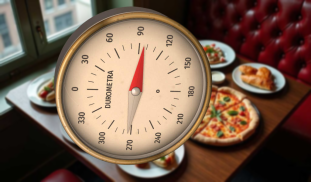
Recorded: 95 °
